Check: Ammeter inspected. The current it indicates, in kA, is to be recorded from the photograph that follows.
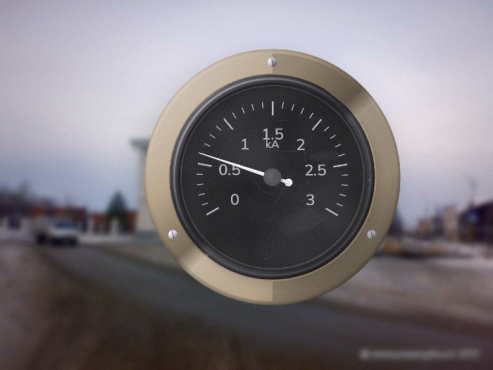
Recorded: 0.6 kA
